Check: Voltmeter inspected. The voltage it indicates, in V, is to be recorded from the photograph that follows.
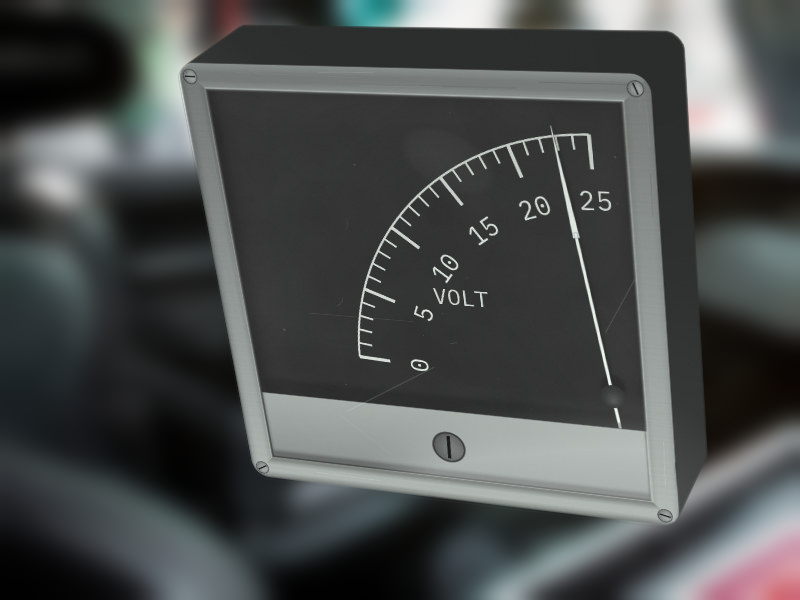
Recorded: 23 V
